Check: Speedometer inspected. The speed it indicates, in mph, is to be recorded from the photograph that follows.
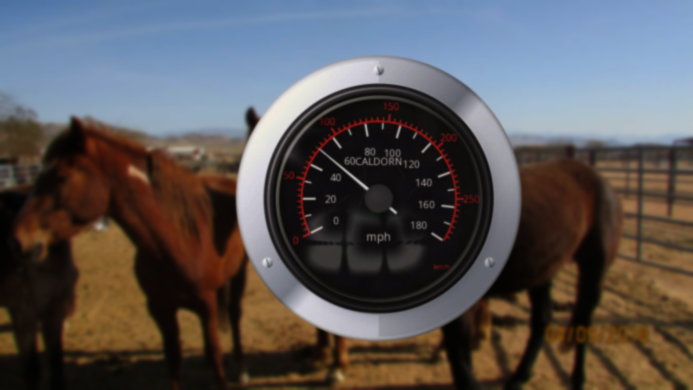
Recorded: 50 mph
